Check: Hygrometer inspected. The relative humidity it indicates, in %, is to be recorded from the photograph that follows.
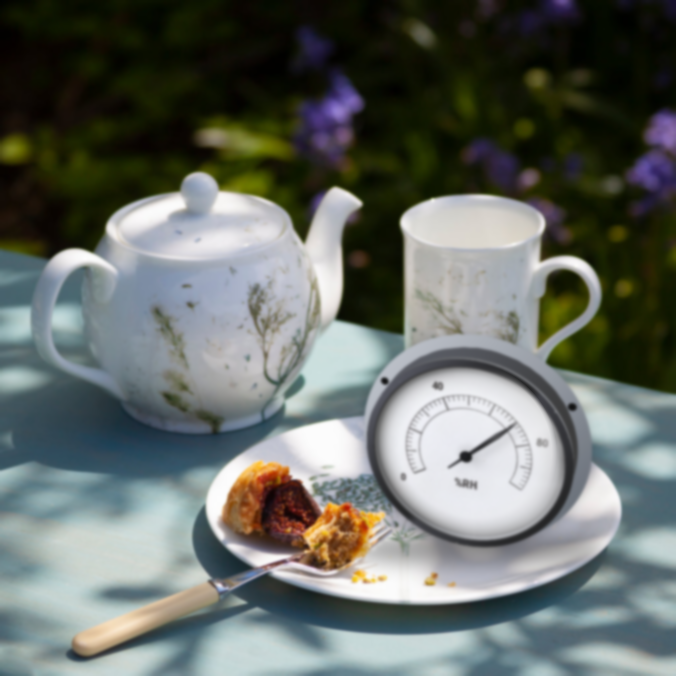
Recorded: 70 %
